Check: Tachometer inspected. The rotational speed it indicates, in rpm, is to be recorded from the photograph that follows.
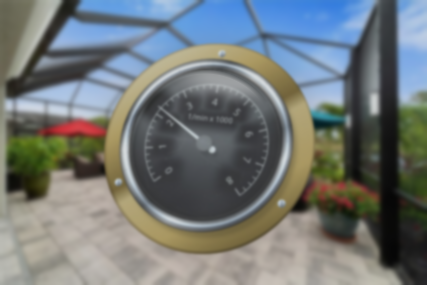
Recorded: 2200 rpm
